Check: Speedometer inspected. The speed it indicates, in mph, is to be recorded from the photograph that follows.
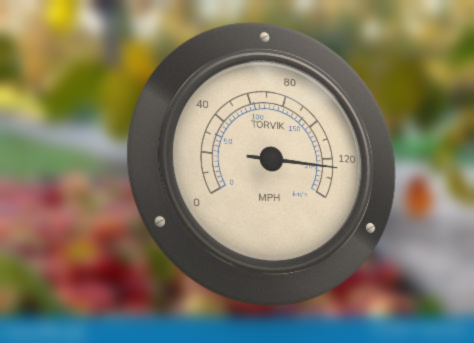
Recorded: 125 mph
